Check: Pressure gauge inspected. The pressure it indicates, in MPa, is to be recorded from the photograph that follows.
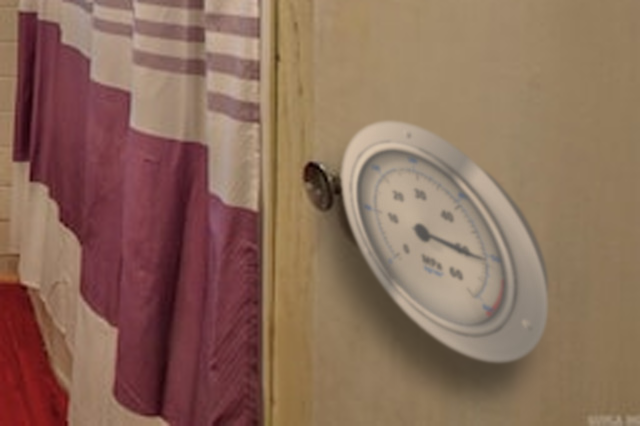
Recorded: 50 MPa
